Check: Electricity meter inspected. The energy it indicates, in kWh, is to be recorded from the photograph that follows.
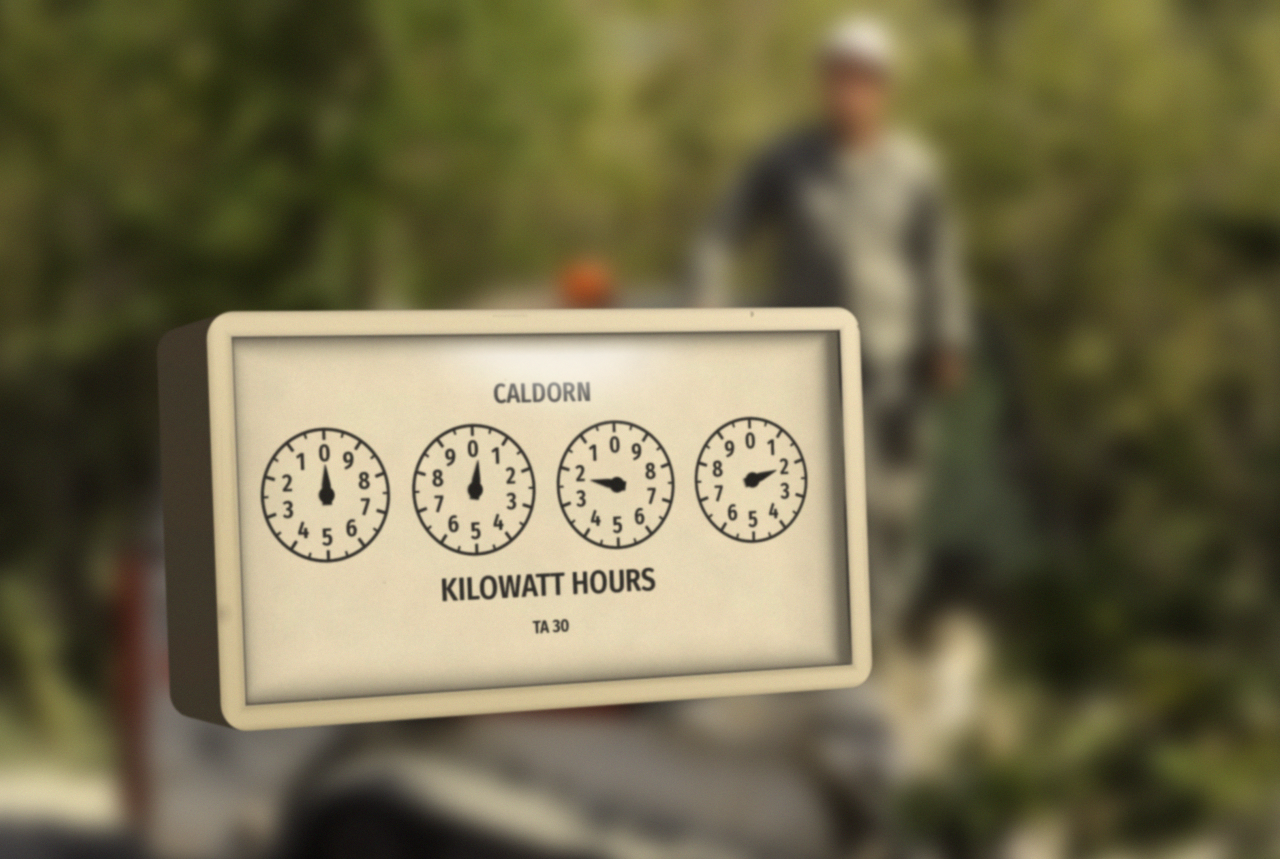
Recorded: 22 kWh
